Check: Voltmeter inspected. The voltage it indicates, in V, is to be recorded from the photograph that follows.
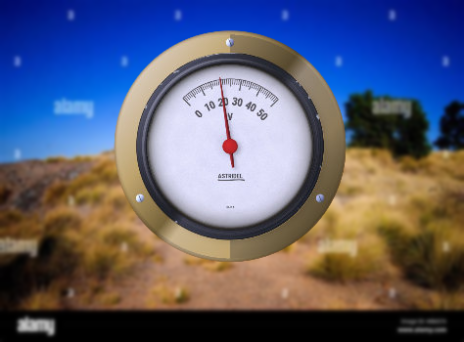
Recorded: 20 V
